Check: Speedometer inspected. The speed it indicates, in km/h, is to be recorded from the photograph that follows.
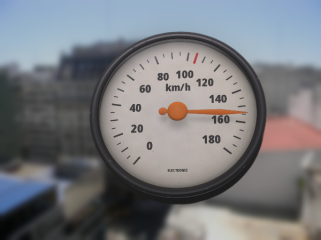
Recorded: 155 km/h
